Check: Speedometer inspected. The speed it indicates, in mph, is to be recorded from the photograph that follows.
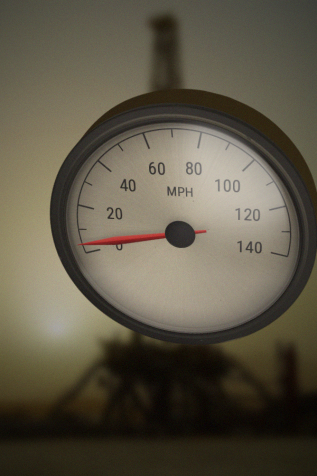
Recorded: 5 mph
